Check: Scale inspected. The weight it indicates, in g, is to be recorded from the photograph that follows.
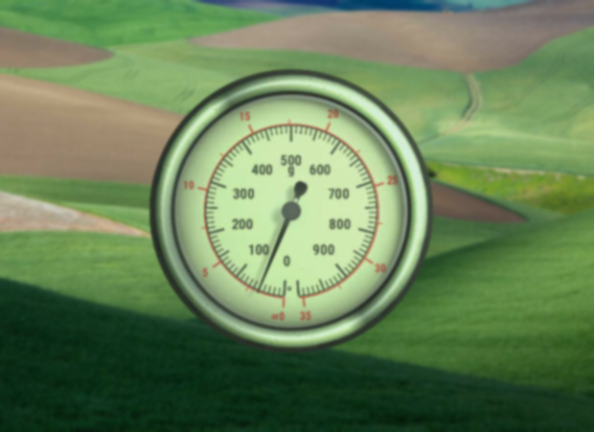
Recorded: 50 g
